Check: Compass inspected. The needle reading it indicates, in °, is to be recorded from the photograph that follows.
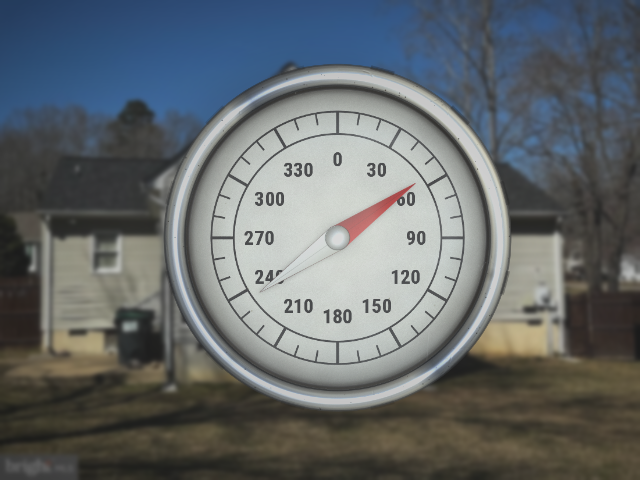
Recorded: 55 °
